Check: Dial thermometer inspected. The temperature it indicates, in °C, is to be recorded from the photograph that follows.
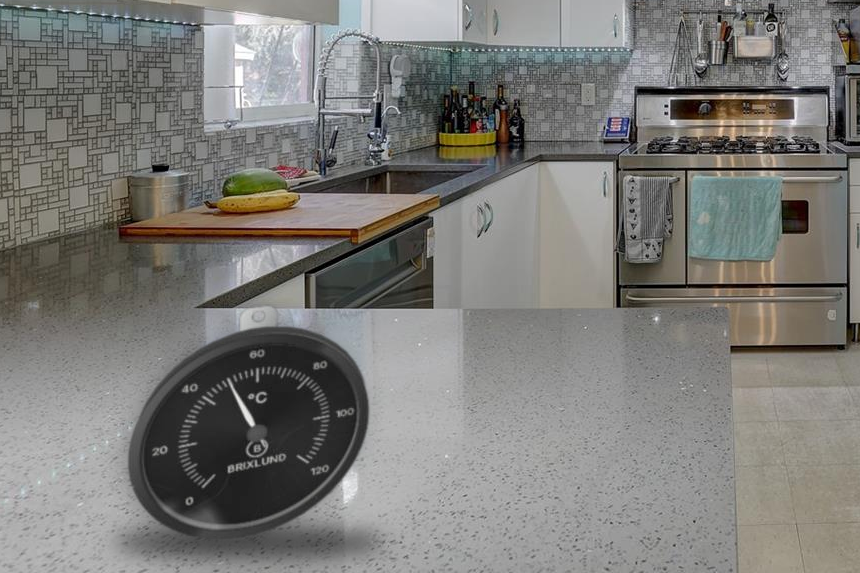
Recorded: 50 °C
